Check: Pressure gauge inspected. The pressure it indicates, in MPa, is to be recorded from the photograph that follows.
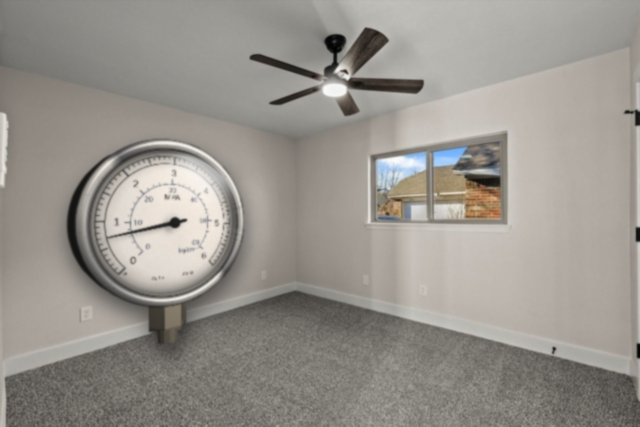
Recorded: 0.7 MPa
